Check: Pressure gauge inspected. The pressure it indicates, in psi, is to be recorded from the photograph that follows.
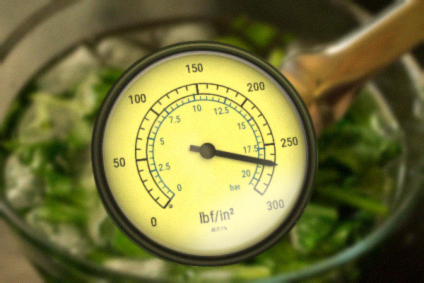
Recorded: 270 psi
